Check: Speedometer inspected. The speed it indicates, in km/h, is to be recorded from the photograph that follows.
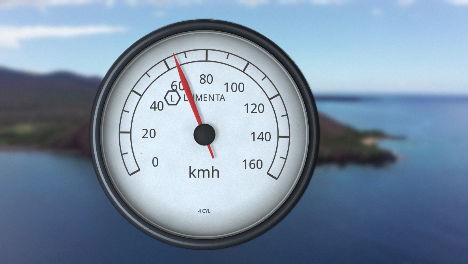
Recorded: 65 km/h
